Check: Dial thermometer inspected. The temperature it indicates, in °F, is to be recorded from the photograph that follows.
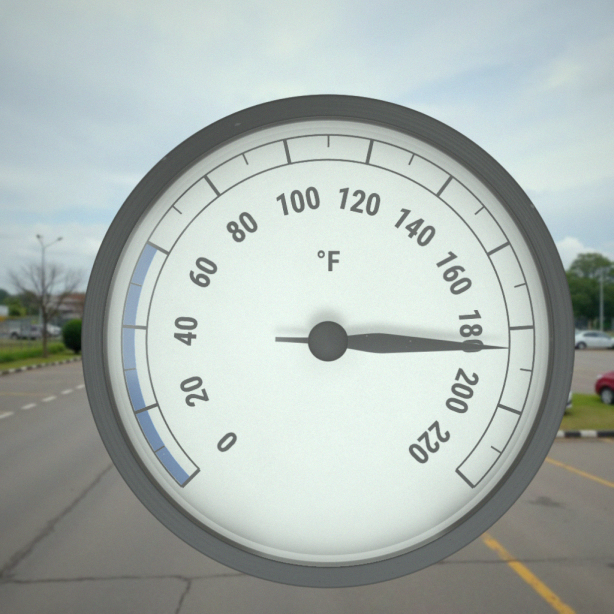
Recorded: 185 °F
